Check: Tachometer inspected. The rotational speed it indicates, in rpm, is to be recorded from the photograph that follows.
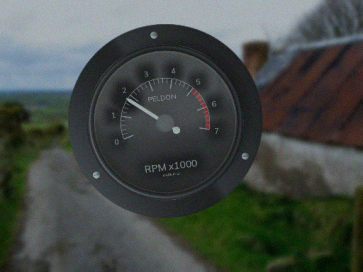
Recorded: 1800 rpm
